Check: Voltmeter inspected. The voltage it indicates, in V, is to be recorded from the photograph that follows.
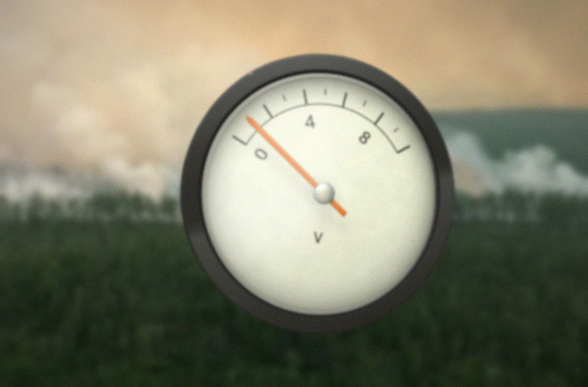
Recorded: 1 V
